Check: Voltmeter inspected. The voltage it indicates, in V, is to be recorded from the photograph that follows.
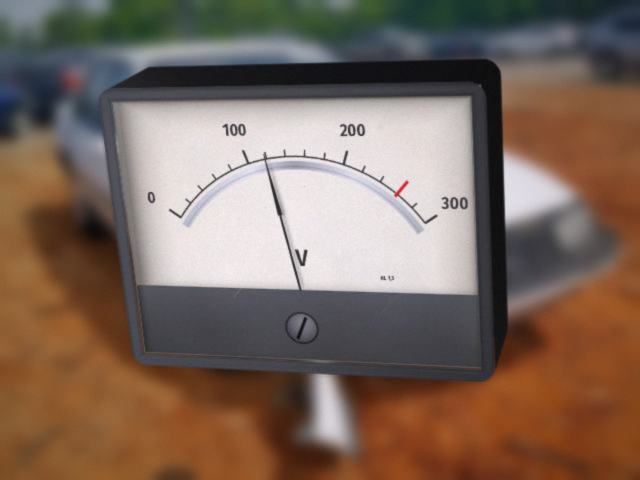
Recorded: 120 V
